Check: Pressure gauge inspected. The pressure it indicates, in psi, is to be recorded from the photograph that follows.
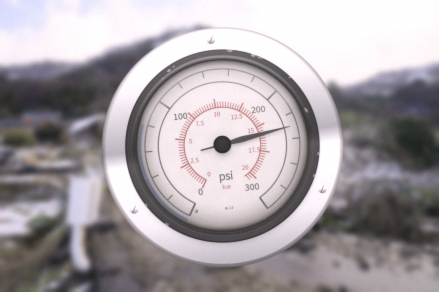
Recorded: 230 psi
